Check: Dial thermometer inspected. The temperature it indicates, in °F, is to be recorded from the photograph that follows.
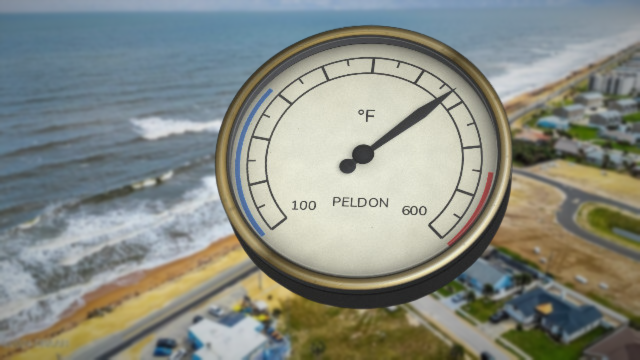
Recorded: 437.5 °F
